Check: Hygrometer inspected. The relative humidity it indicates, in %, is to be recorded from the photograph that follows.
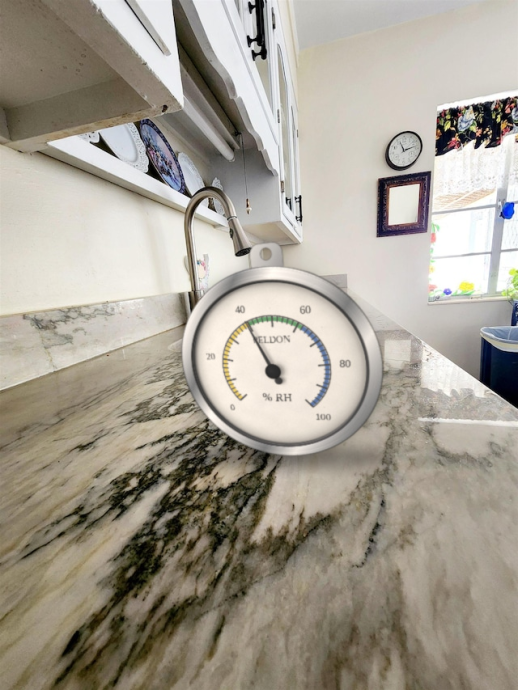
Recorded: 40 %
